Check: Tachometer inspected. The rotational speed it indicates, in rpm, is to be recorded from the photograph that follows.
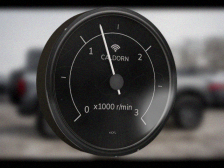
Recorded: 1250 rpm
